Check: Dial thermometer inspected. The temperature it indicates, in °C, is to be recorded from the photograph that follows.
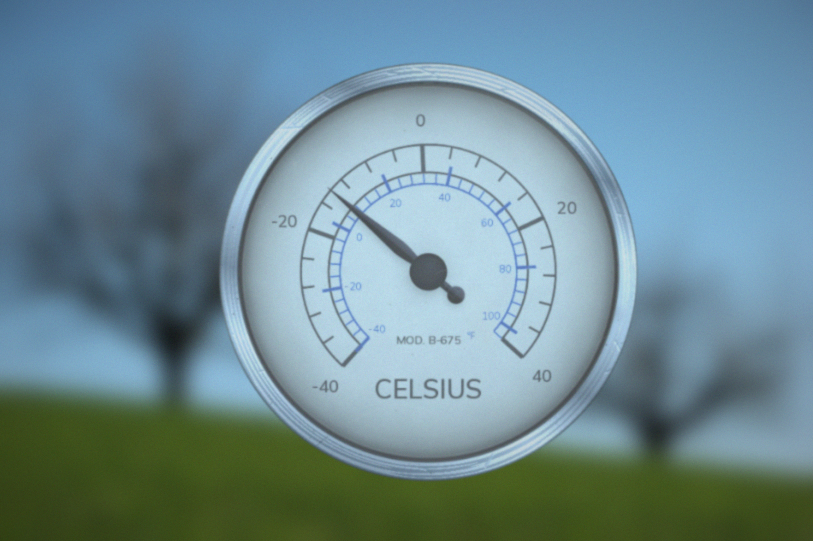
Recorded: -14 °C
